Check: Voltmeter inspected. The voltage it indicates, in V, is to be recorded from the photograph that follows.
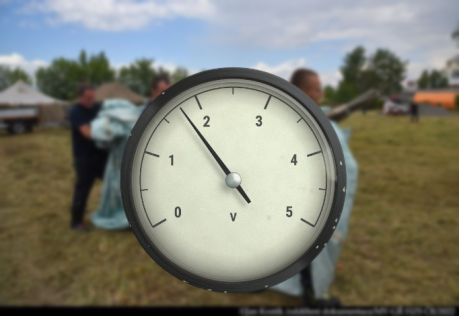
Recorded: 1.75 V
